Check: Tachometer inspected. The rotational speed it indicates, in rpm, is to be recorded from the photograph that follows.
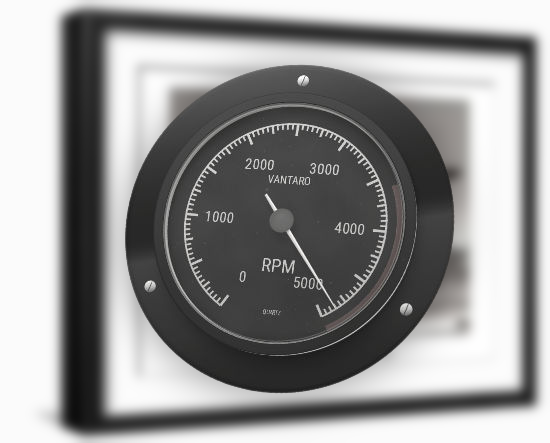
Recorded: 4850 rpm
